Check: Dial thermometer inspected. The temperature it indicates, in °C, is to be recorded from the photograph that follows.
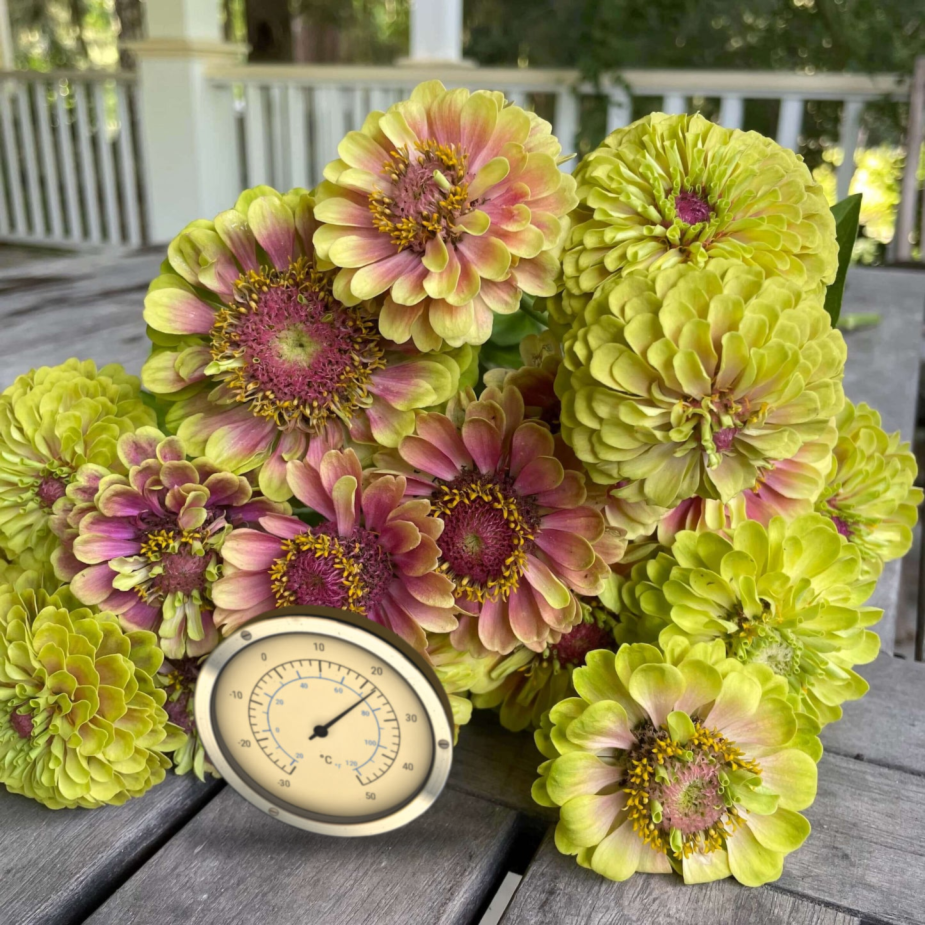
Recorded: 22 °C
